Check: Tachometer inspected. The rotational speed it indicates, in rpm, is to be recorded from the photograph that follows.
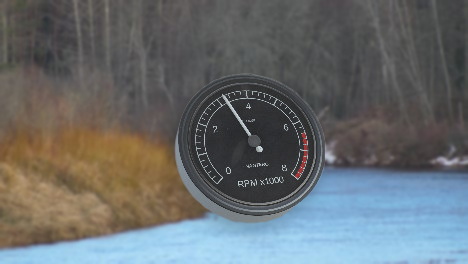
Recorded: 3200 rpm
